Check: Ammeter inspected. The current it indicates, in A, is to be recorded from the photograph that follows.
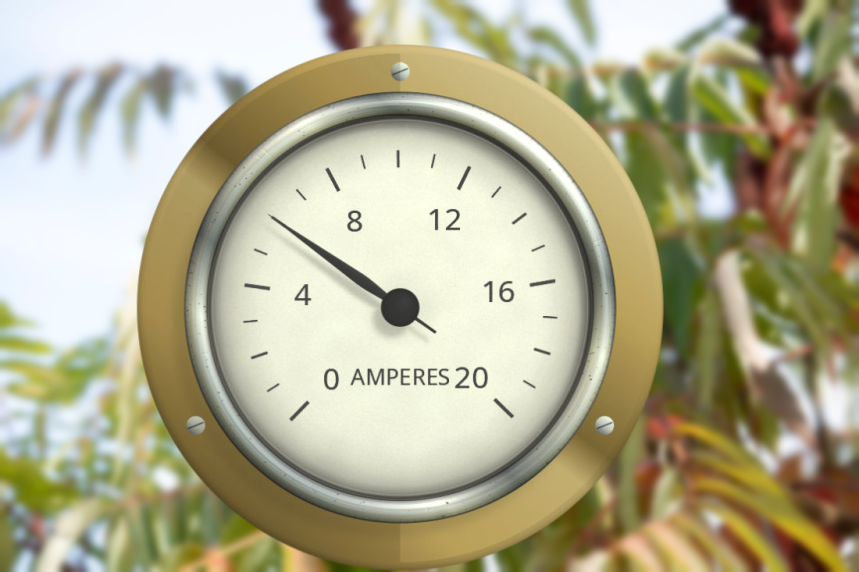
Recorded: 6 A
